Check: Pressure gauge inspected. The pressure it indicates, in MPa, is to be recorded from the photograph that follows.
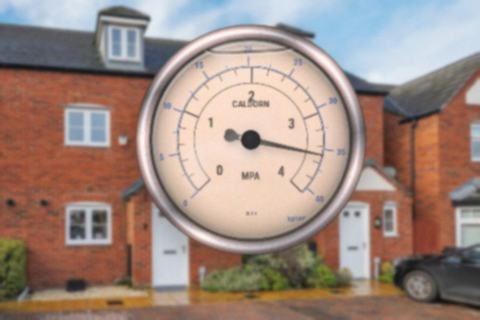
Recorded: 3.5 MPa
